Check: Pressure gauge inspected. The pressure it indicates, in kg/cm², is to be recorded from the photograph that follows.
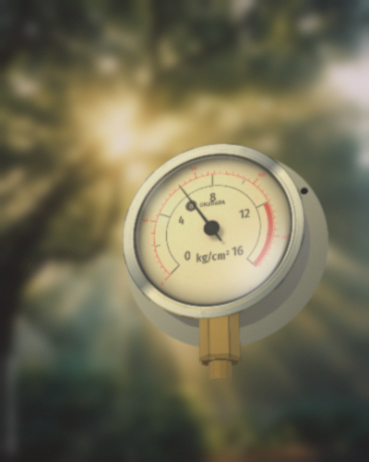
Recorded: 6 kg/cm²
